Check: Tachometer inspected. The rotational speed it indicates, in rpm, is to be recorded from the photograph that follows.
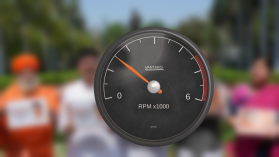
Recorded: 1500 rpm
